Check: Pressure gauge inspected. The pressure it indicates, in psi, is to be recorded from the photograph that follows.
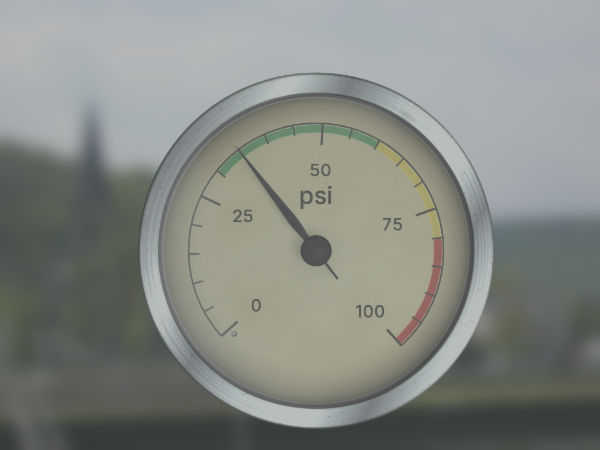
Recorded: 35 psi
